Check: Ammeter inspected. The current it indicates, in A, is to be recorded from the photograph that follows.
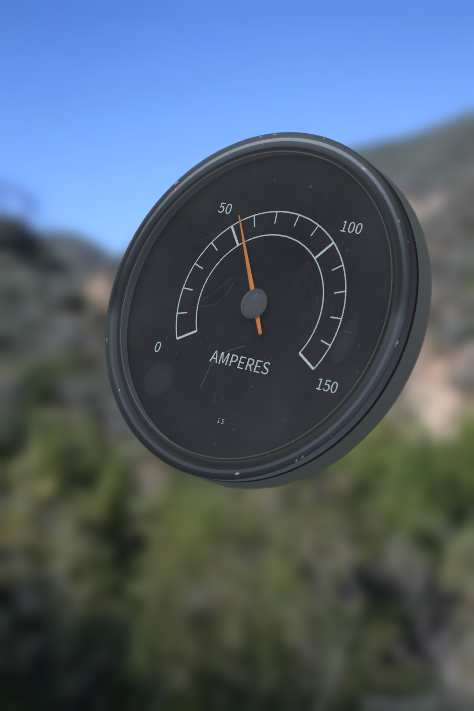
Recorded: 55 A
